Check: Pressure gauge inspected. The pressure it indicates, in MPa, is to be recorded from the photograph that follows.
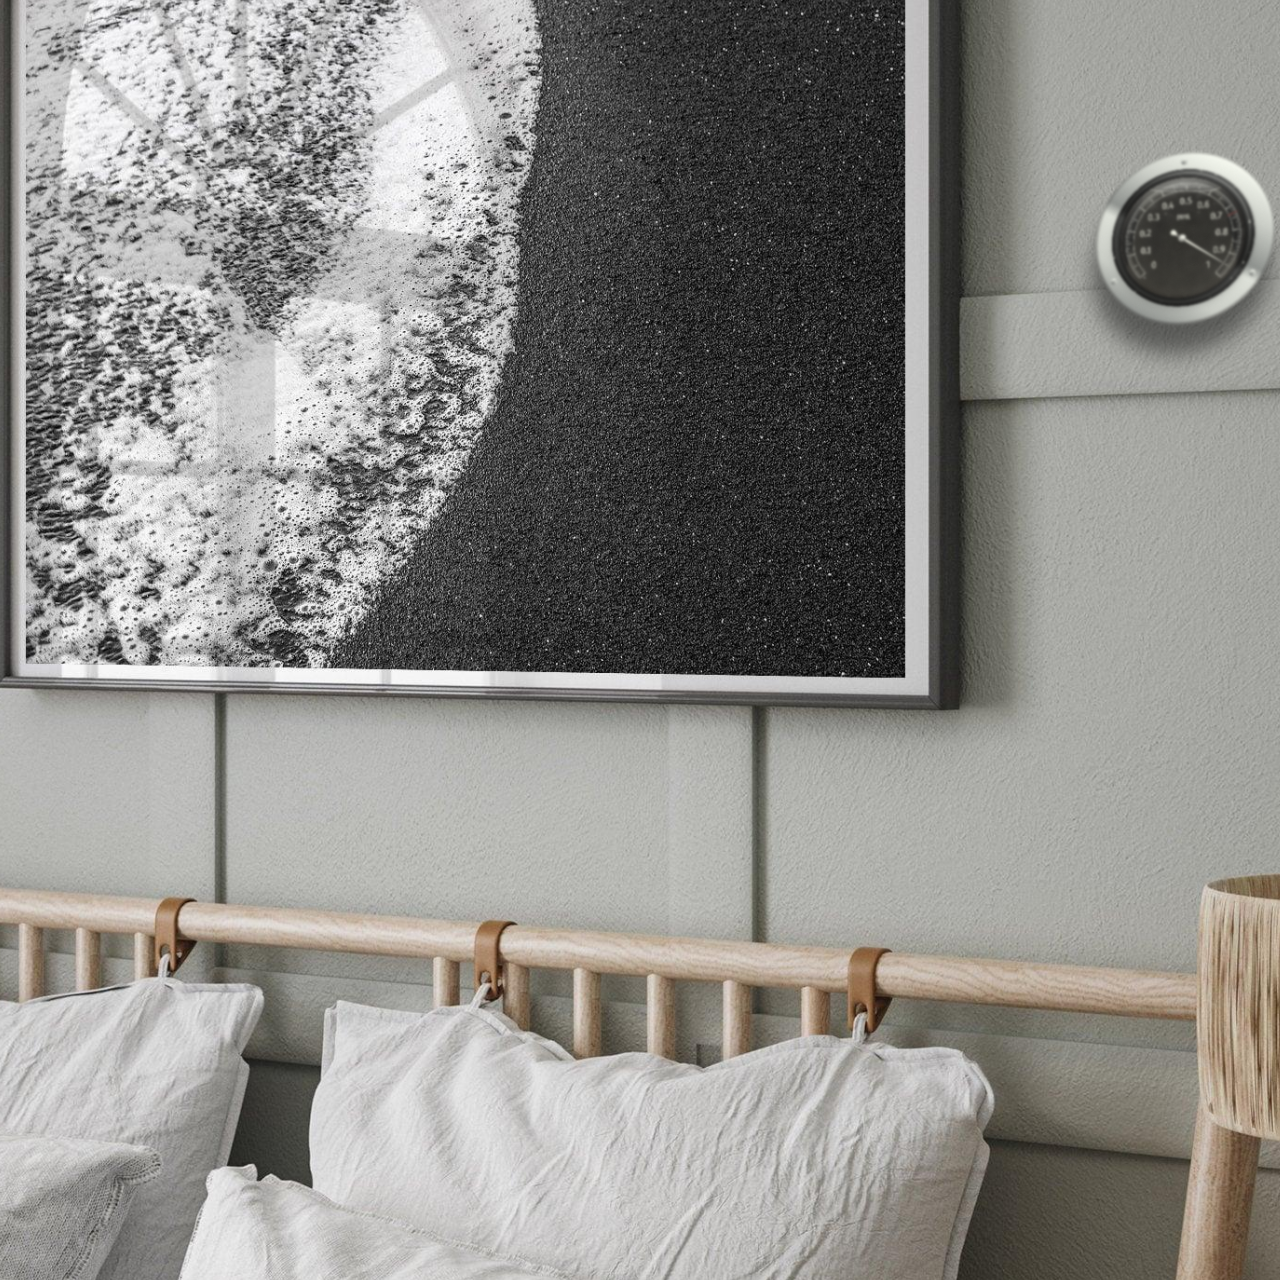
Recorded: 0.95 MPa
